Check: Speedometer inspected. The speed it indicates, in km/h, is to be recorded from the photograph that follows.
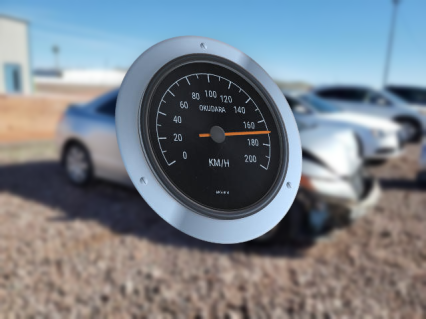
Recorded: 170 km/h
